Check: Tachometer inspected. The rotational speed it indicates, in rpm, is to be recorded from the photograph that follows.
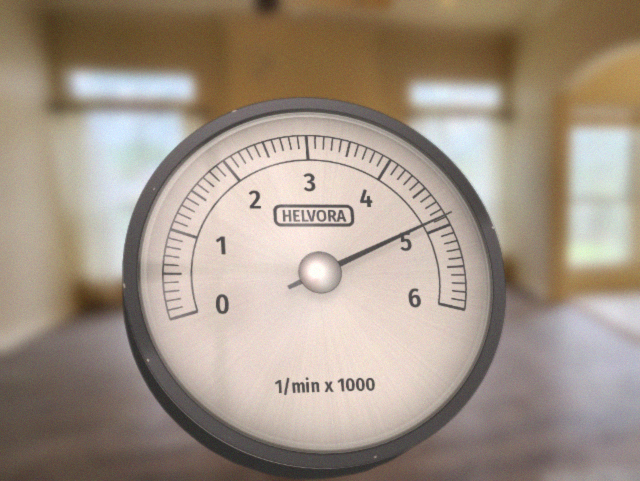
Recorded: 4900 rpm
